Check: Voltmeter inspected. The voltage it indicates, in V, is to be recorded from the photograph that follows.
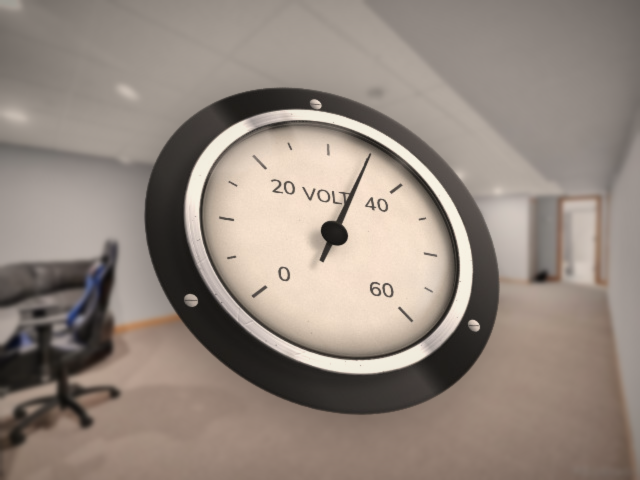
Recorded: 35 V
